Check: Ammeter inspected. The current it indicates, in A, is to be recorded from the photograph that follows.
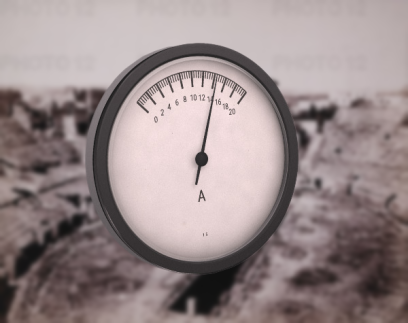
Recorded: 14 A
